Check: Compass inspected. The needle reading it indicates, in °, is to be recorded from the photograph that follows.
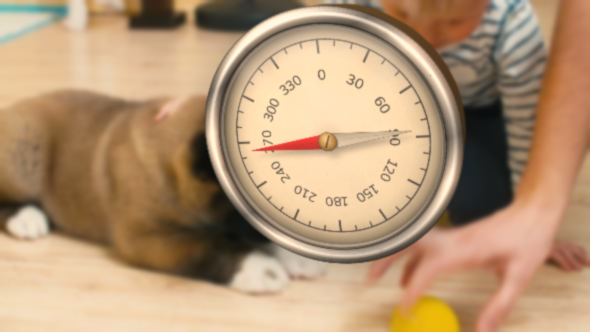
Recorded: 265 °
